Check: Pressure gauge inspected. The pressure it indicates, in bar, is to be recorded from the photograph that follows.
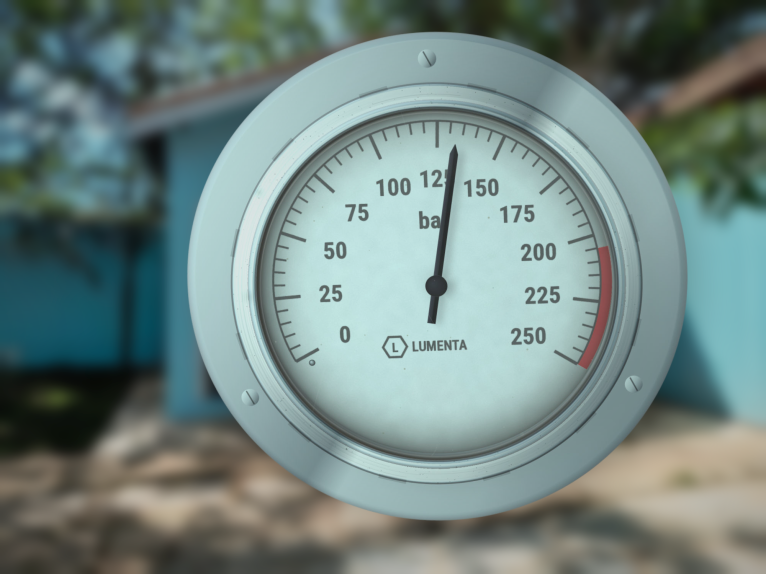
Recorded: 132.5 bar
